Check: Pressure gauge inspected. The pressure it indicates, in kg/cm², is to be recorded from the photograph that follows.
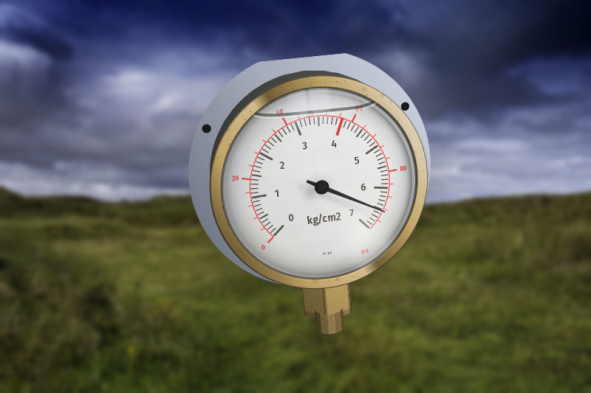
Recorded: 6.5 kg/cm²
